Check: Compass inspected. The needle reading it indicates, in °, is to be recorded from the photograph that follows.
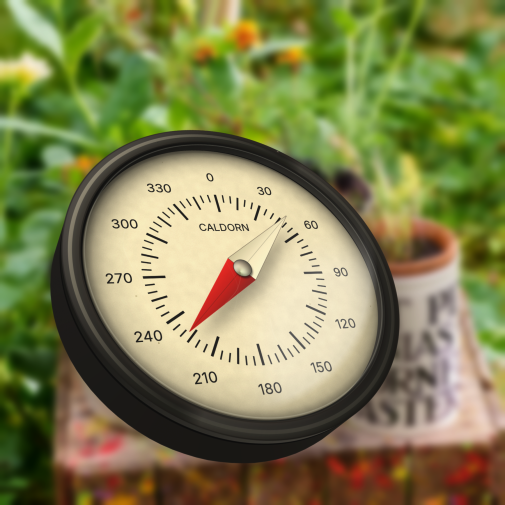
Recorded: 227.5 °
